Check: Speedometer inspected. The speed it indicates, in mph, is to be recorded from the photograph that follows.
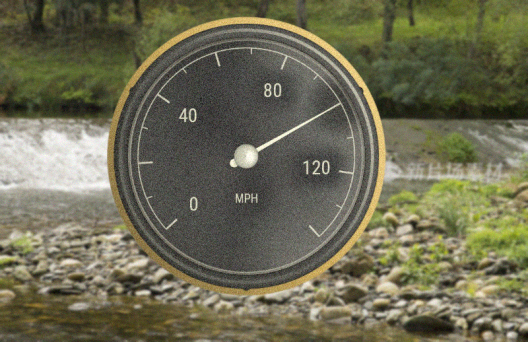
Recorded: 100 mph
